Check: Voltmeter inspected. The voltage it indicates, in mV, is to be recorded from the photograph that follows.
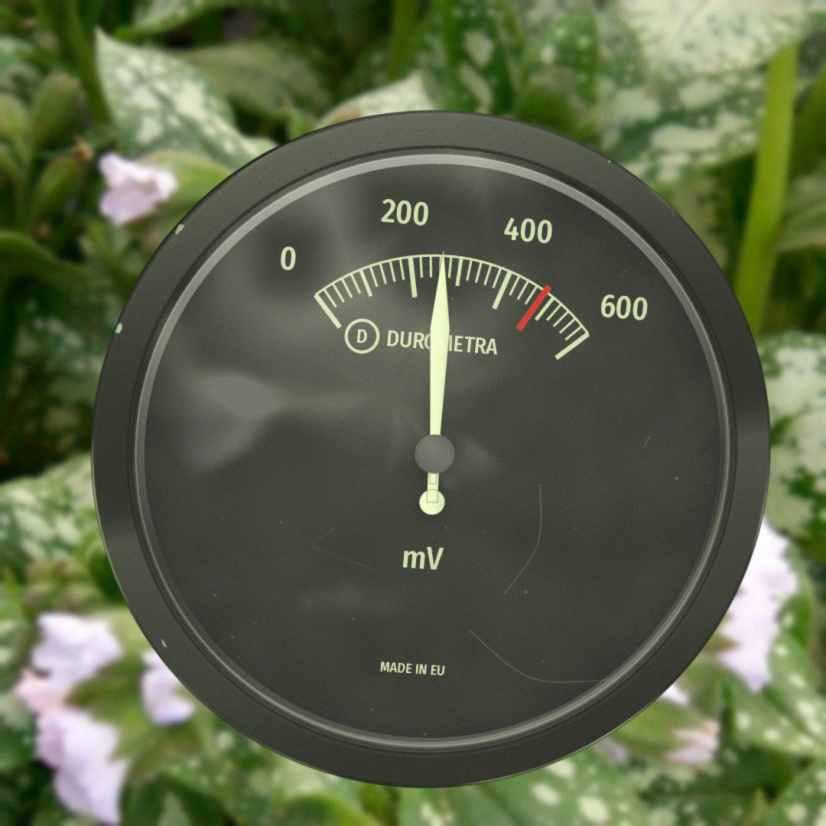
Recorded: 260 mV
